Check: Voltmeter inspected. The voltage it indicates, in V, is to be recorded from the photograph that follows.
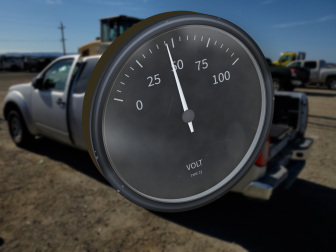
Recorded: 45 V
